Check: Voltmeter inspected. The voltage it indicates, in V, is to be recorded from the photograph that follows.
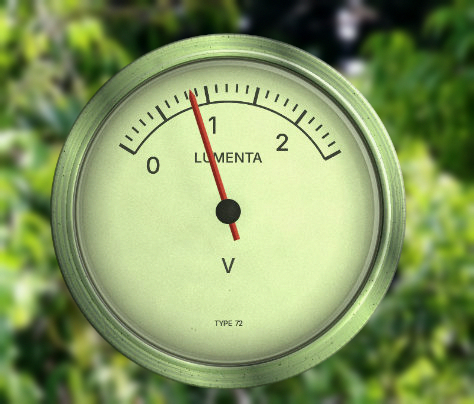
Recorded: 0.85 V
